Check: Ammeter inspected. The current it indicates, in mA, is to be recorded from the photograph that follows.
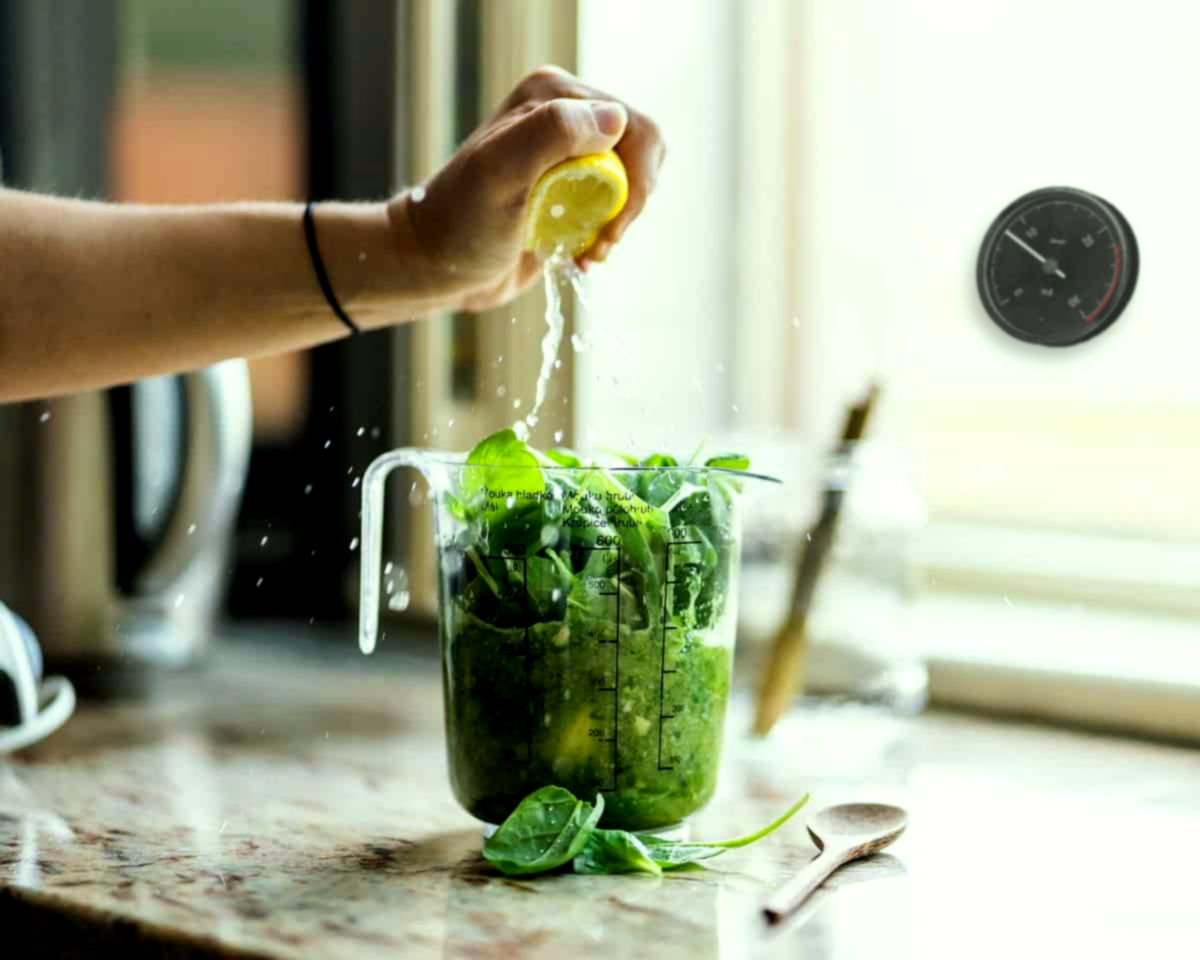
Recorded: 8 mA
